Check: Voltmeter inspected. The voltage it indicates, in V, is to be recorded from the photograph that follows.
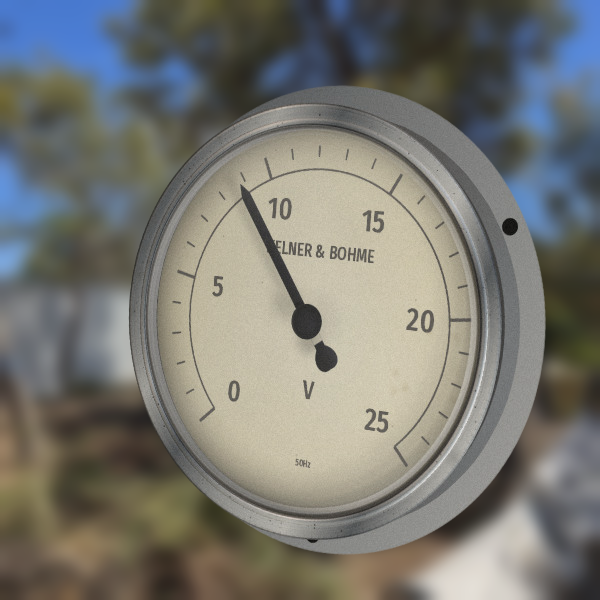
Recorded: 9 V
